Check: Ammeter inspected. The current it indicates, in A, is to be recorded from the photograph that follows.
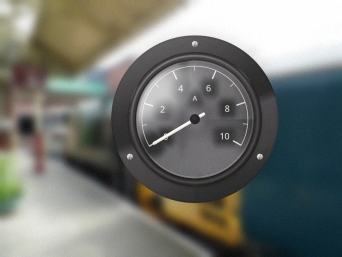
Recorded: 0 A
